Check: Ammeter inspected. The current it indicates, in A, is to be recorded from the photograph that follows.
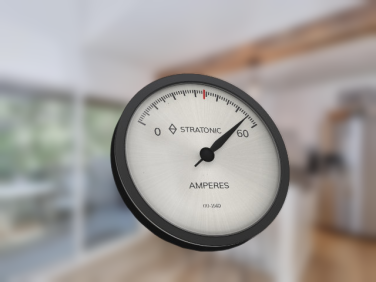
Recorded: 55 A
